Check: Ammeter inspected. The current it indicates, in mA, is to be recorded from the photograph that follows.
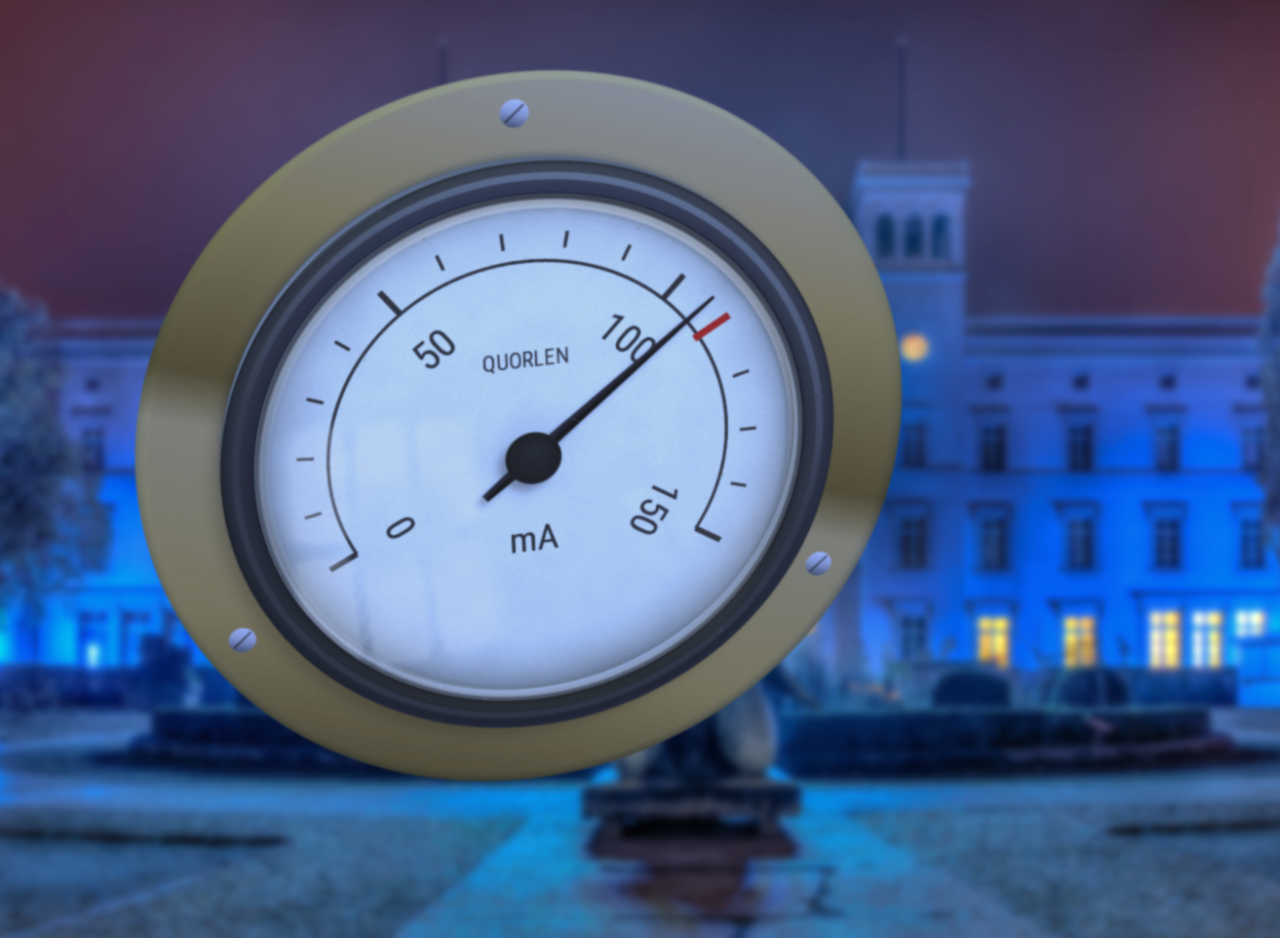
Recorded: 105 mA
